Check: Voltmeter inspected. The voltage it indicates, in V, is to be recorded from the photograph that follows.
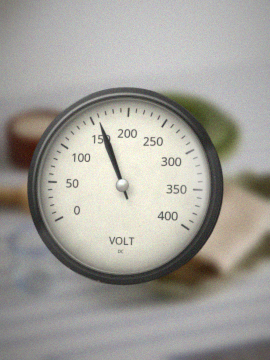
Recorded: 160 V
